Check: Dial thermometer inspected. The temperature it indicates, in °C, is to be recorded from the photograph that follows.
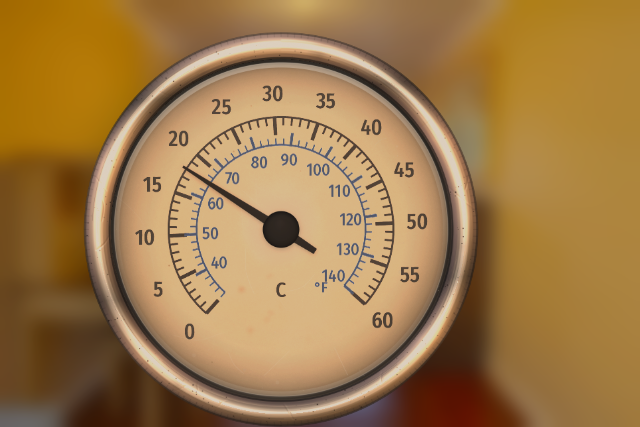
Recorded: 18 °C
